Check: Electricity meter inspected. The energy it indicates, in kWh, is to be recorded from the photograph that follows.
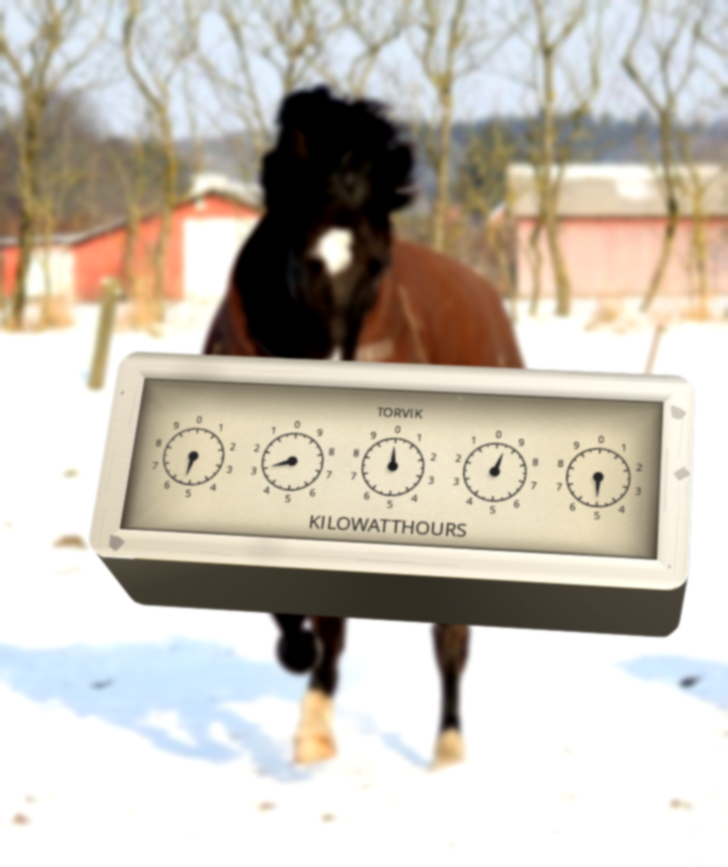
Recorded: 52995 kWh
